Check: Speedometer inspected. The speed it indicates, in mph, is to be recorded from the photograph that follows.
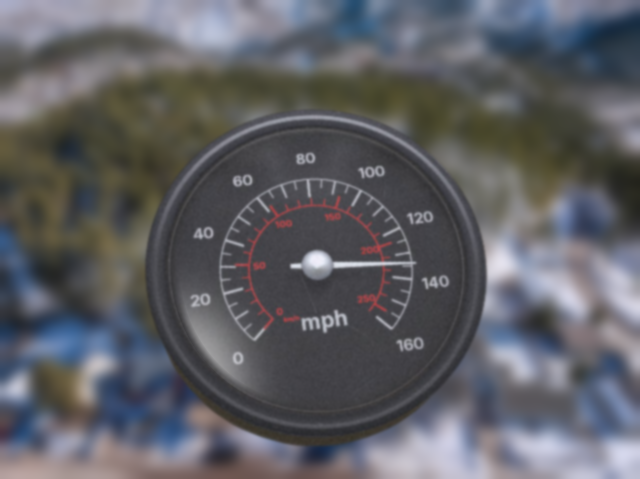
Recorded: 135 mph
